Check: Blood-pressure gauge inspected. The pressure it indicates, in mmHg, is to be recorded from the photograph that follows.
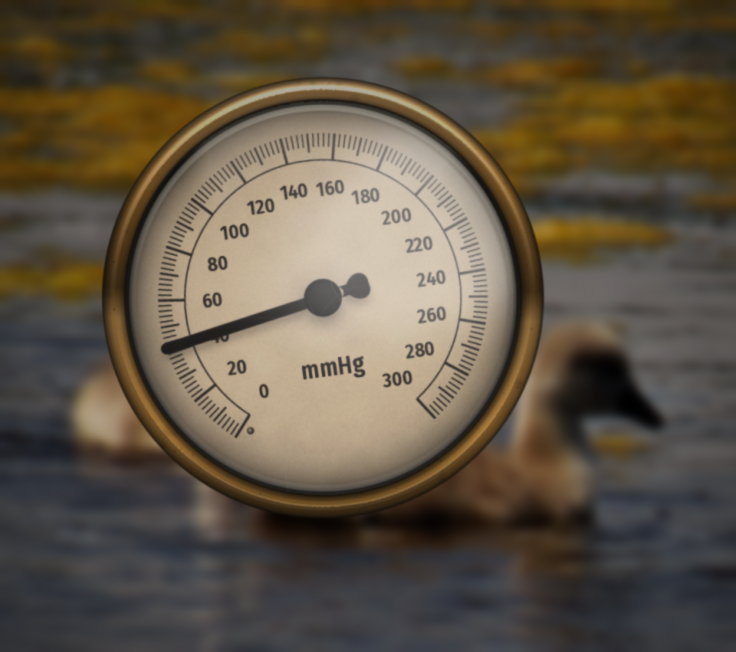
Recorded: 42 mmHg
